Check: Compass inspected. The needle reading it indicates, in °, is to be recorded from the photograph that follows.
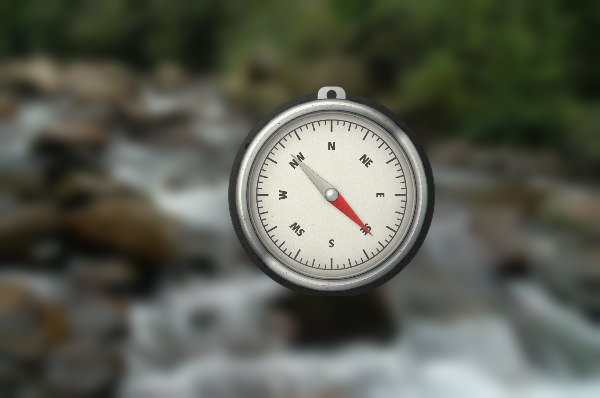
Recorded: 135 °
